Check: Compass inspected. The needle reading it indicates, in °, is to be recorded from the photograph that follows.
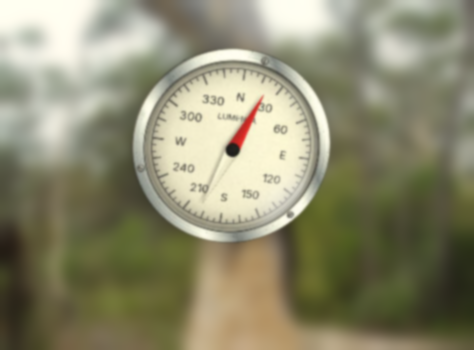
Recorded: 20 °
